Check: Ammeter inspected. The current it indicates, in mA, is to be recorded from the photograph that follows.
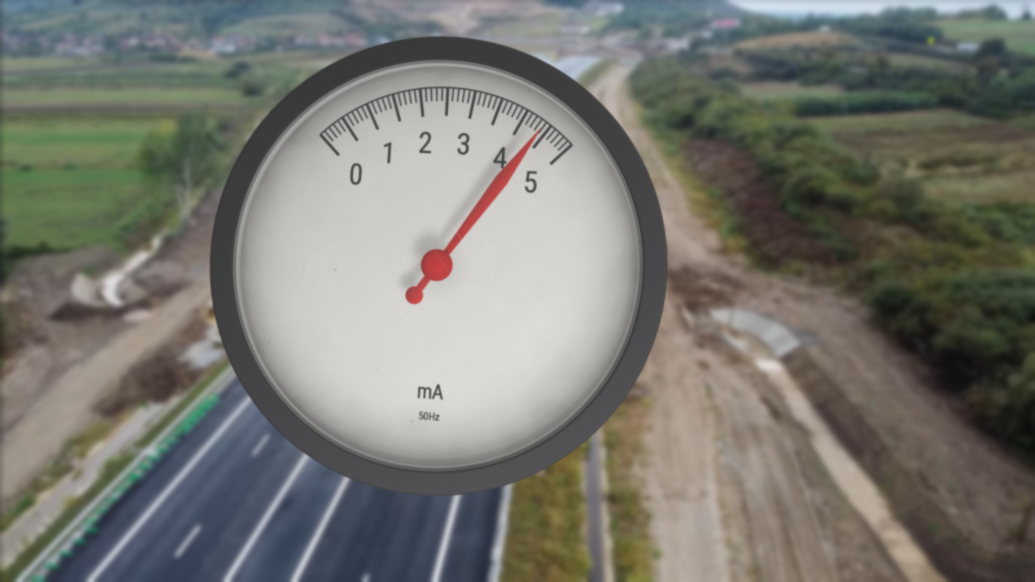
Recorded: 4.4 mA
